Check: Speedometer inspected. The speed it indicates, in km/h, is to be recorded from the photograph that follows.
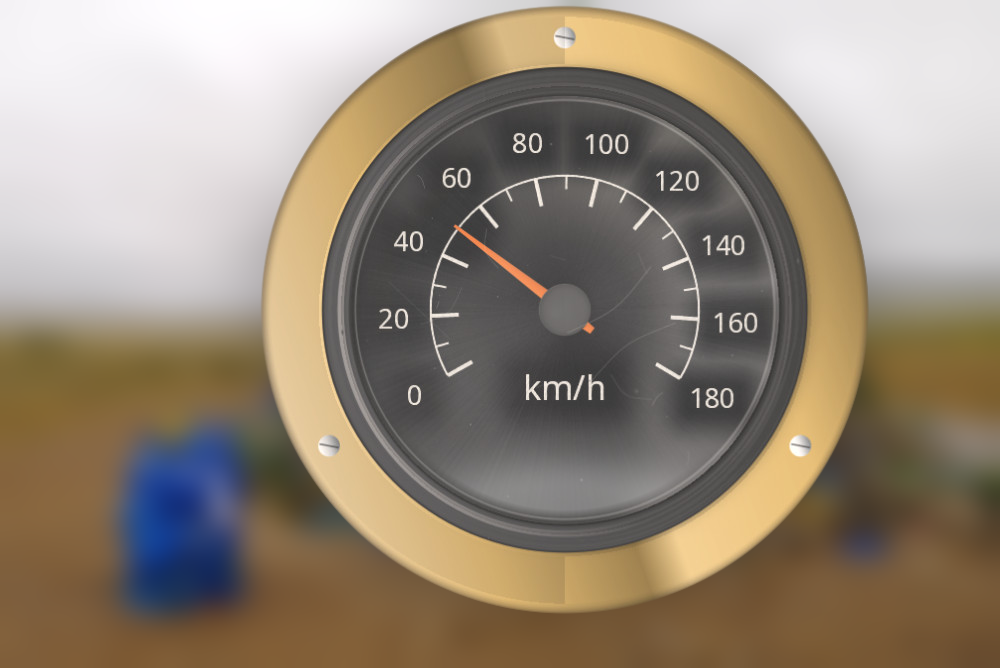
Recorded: 50 km/h
